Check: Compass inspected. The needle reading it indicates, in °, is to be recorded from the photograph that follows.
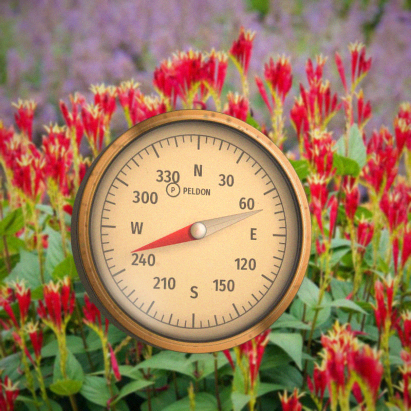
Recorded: 250 °
